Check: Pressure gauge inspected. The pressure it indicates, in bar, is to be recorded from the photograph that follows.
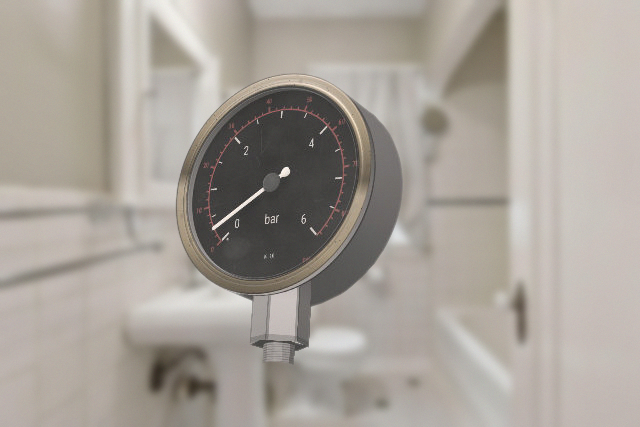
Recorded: 0.25 bar
